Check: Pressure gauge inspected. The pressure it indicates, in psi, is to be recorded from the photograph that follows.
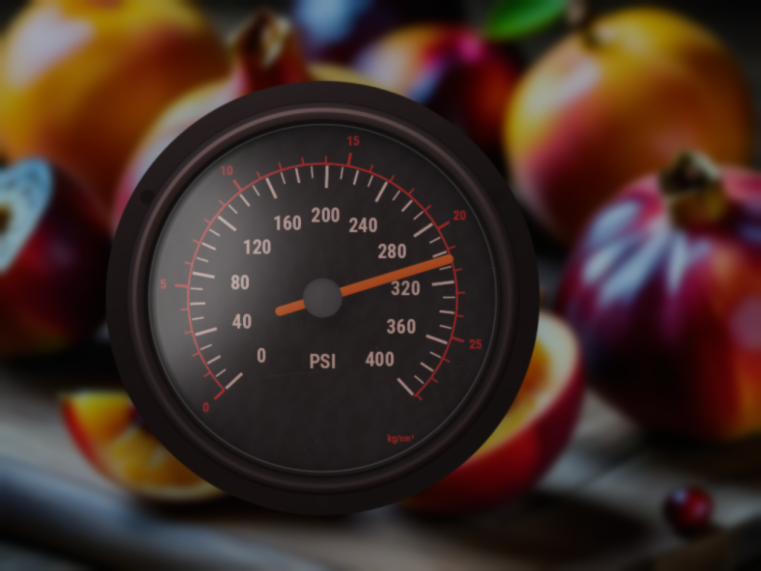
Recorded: 305 psi
